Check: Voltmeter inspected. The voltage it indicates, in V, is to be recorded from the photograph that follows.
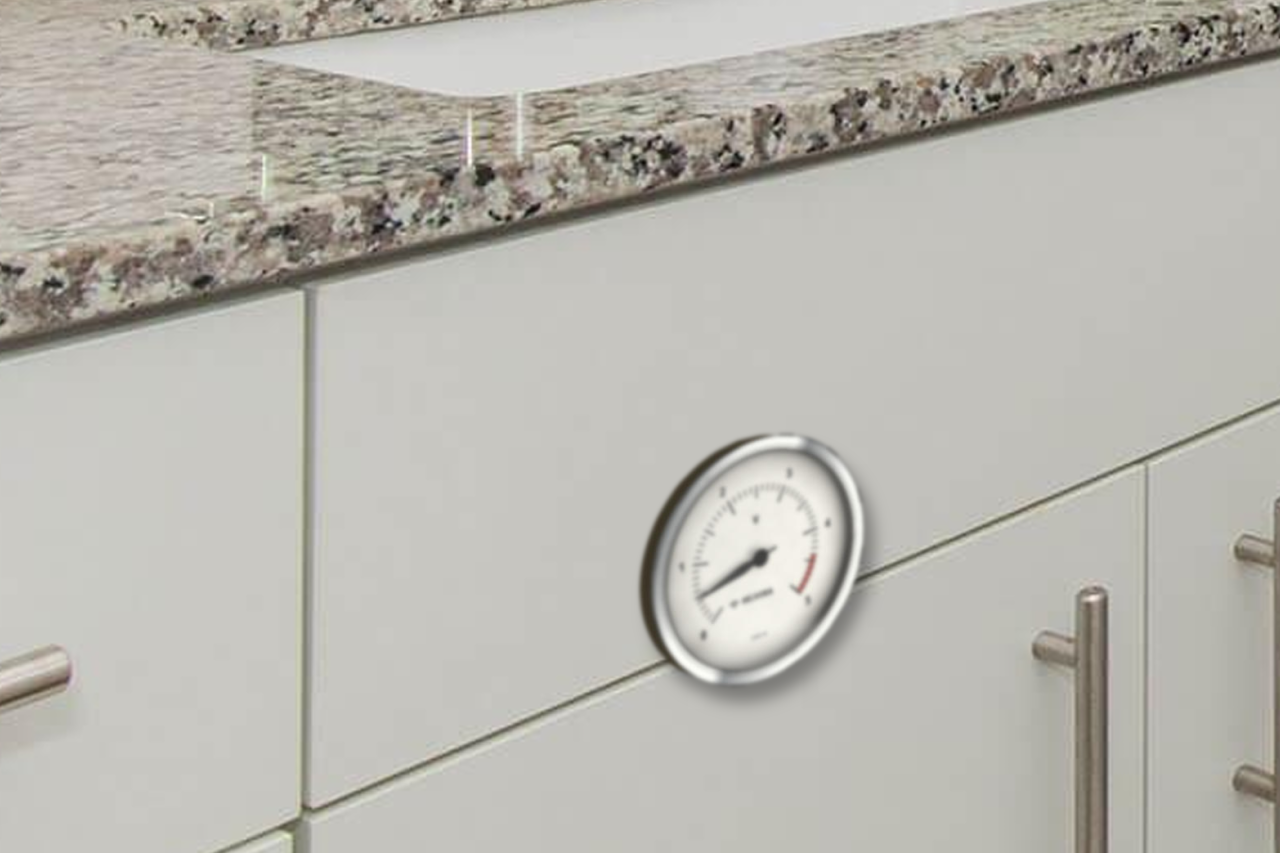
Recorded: 0.5 V
